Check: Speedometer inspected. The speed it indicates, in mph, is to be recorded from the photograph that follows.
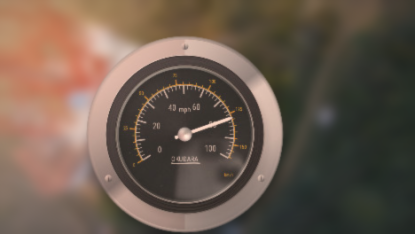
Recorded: 80 mph
